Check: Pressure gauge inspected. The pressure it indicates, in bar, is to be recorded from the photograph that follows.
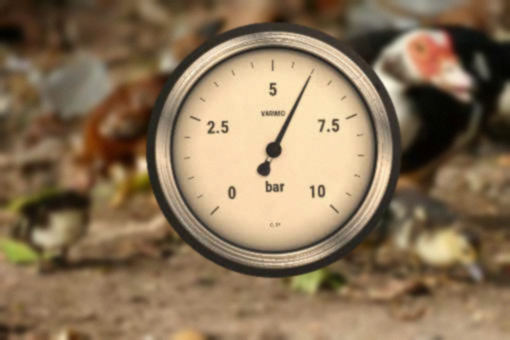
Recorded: 6 bar
